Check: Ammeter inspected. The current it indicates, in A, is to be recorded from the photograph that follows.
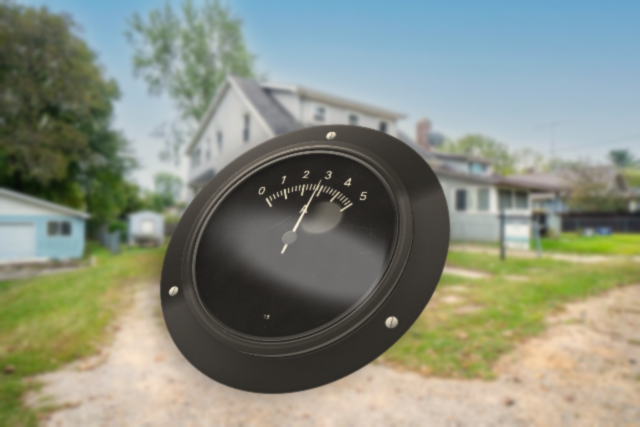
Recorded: 3 A
